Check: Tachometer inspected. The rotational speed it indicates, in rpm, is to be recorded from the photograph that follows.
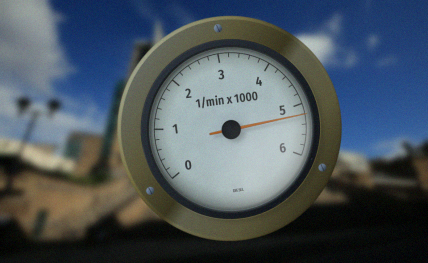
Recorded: 5200 rpm
